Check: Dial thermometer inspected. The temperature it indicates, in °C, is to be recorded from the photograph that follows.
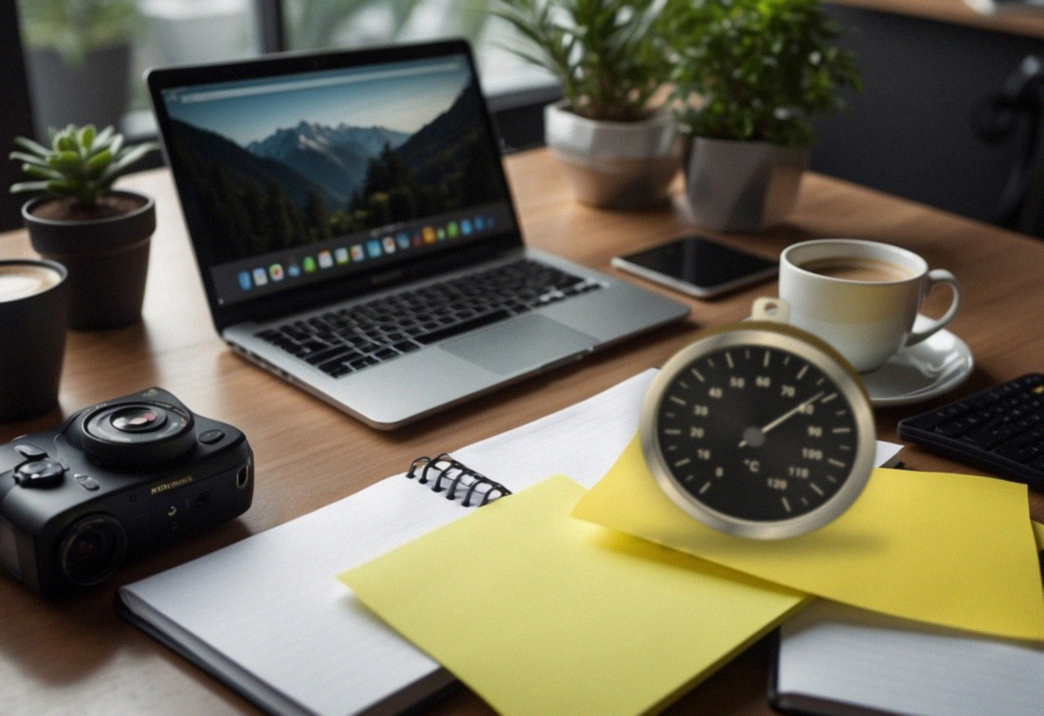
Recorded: 77.5 °C
